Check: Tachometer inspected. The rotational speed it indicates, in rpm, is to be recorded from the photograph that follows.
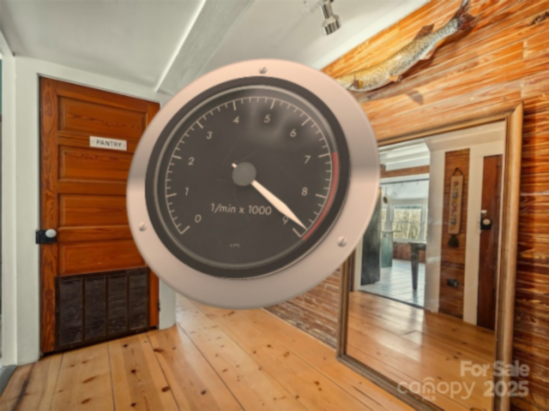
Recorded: 8800 rpm
